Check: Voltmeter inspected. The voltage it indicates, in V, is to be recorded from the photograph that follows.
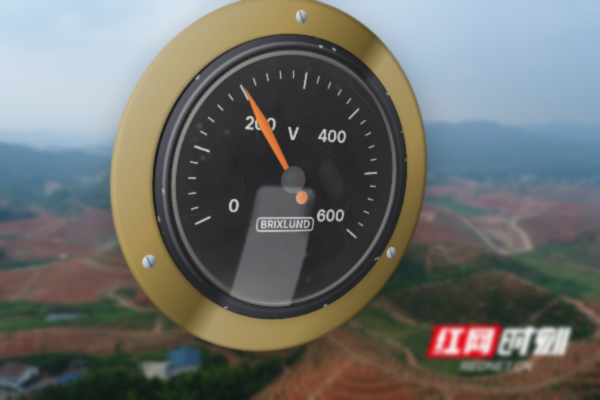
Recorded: 200 V
